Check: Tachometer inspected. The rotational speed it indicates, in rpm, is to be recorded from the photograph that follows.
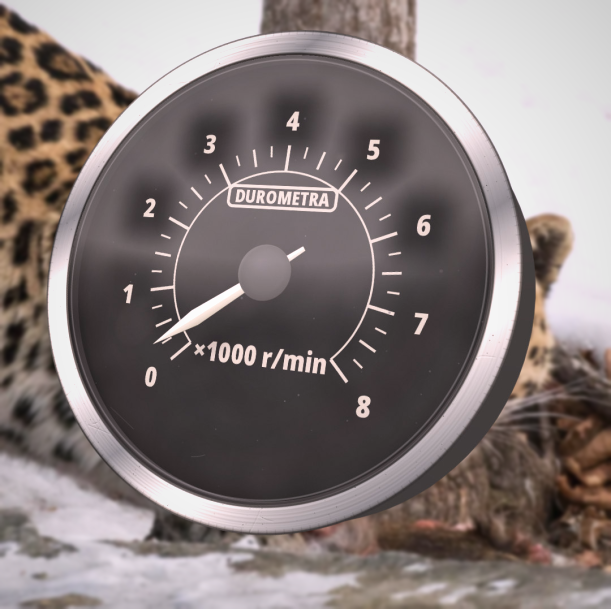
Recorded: 250 rpm
